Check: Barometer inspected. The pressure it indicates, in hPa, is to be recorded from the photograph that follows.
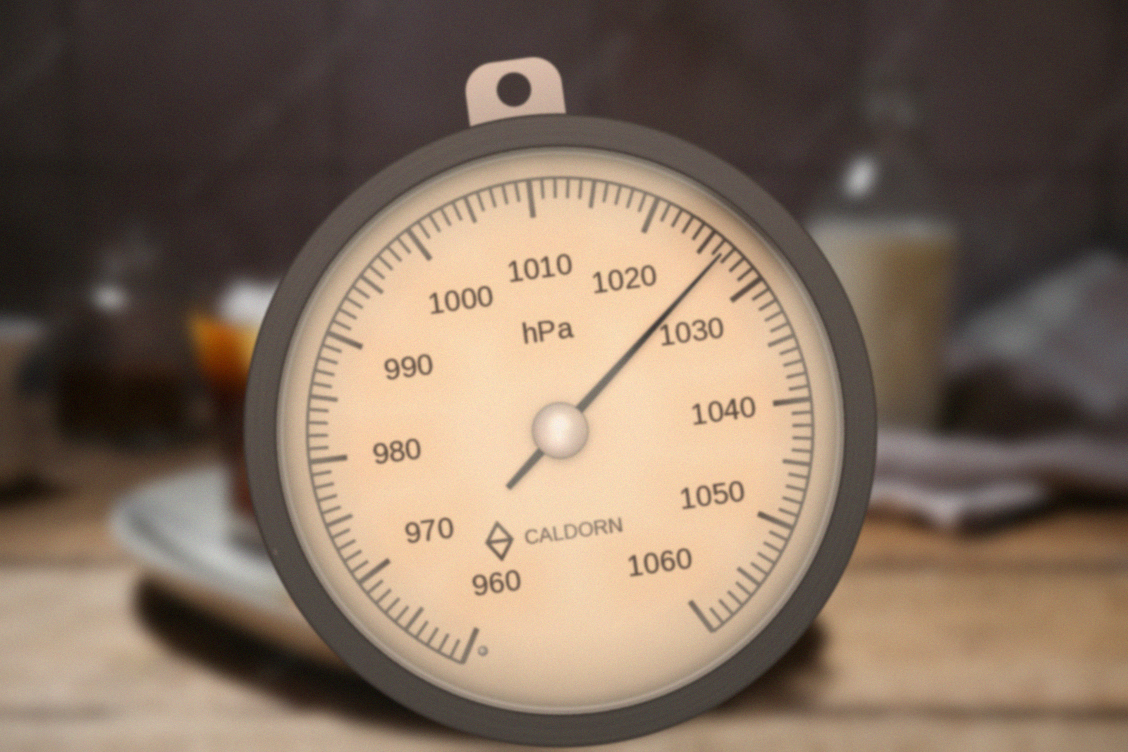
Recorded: 1026.5 hPa
